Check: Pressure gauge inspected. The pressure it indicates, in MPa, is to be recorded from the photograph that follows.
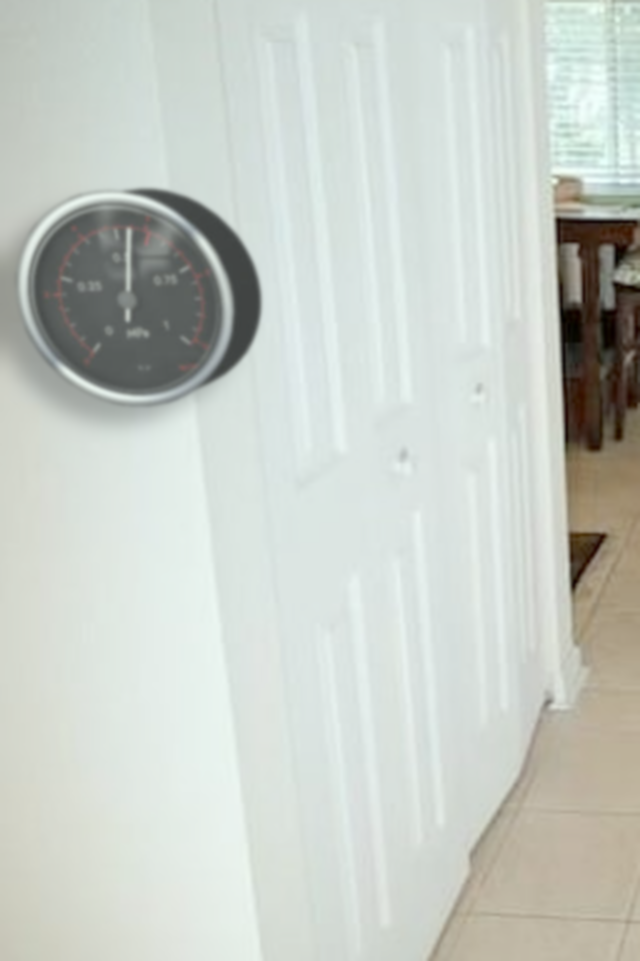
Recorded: 0.55 MPa
